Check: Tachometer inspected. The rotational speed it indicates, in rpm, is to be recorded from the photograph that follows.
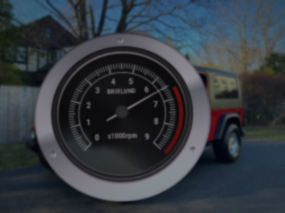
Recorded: 6500 rpm
